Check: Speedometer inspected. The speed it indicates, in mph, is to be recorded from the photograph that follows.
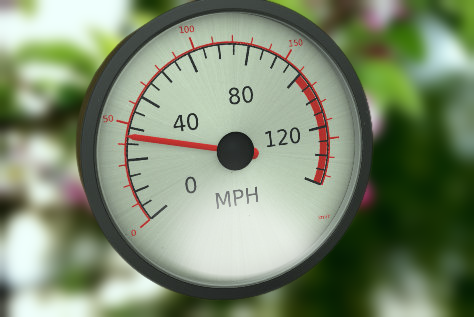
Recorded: 27.5 mph
